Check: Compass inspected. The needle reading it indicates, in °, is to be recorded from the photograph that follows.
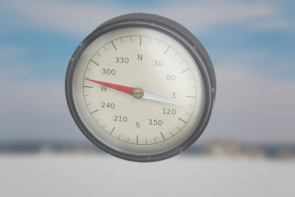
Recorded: 280 °
